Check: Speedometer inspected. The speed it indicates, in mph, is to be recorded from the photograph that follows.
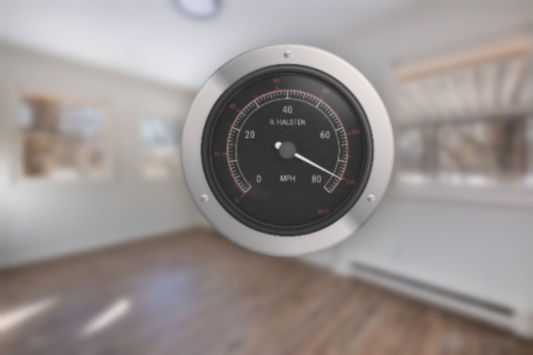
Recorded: 75 mph
